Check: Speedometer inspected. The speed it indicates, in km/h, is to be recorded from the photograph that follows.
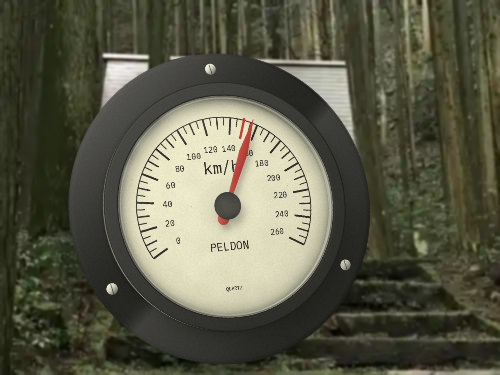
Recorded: 155 km/h
